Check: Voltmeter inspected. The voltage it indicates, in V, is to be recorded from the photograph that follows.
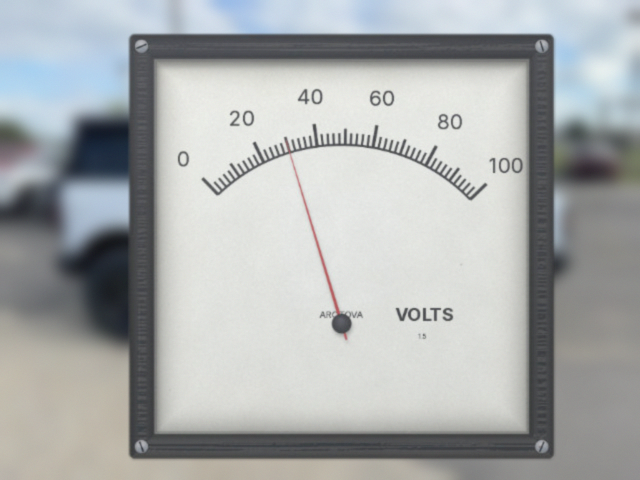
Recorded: 30 V
